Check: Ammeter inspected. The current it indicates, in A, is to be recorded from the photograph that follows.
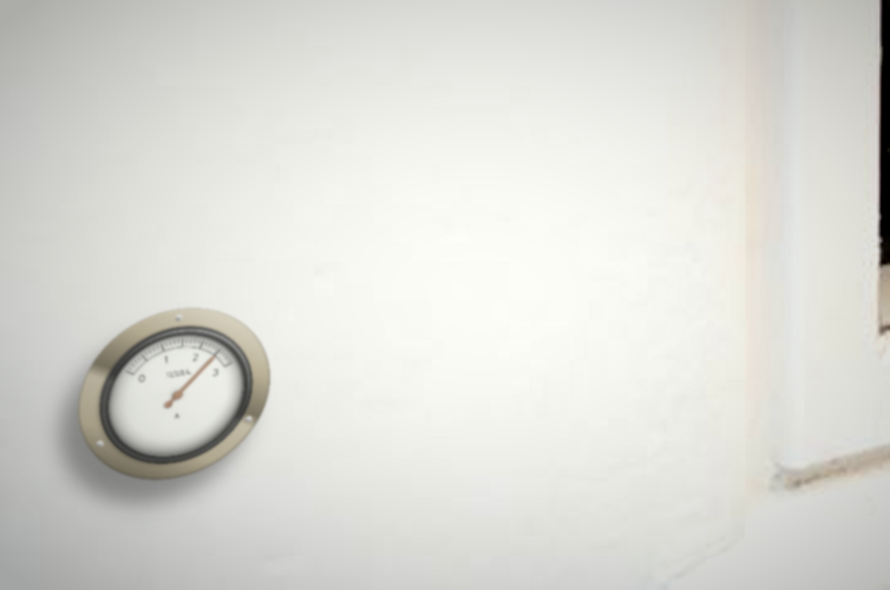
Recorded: 2.5 A
